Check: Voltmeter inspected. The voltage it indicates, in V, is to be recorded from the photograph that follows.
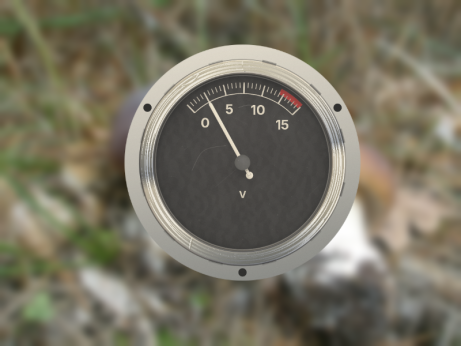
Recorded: 2.5 V
